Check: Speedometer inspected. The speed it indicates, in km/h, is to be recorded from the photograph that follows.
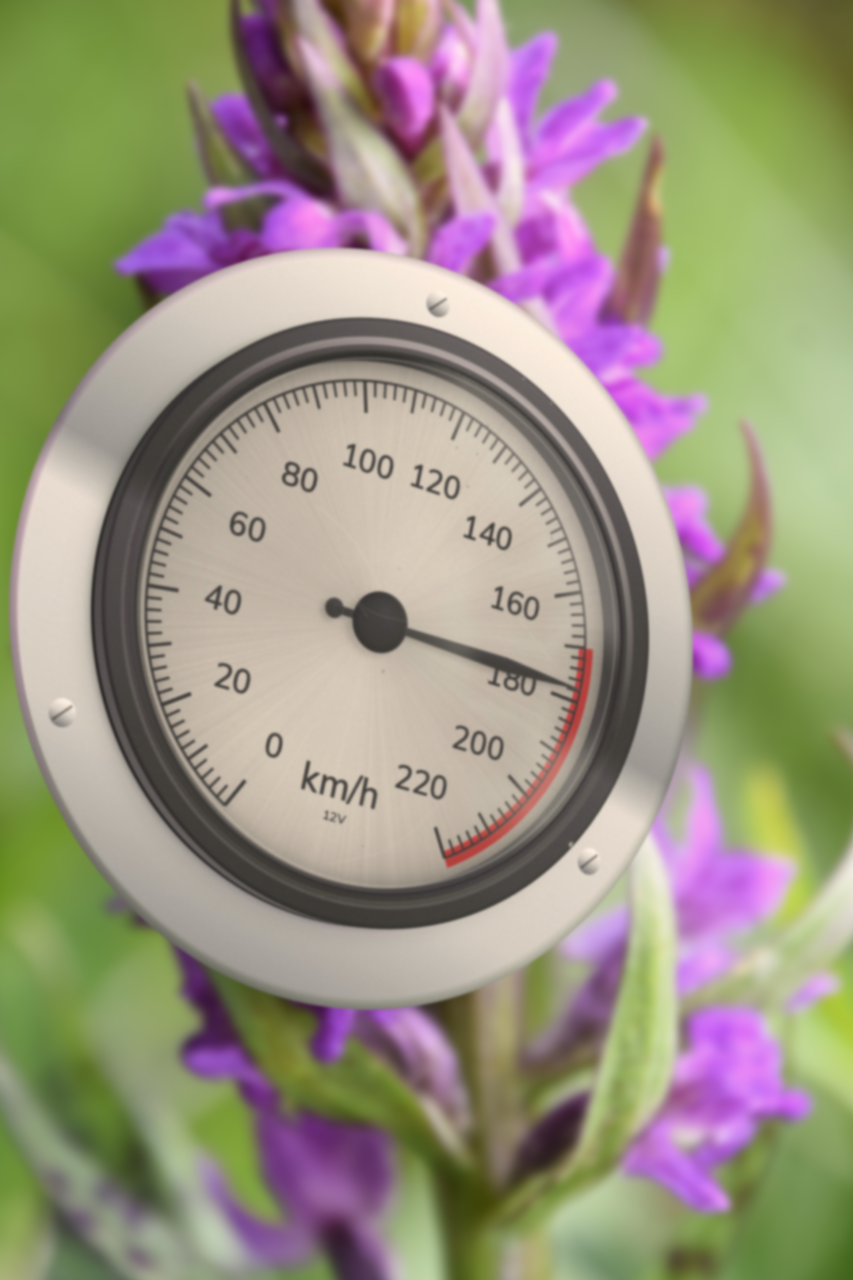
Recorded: 178 km/h
